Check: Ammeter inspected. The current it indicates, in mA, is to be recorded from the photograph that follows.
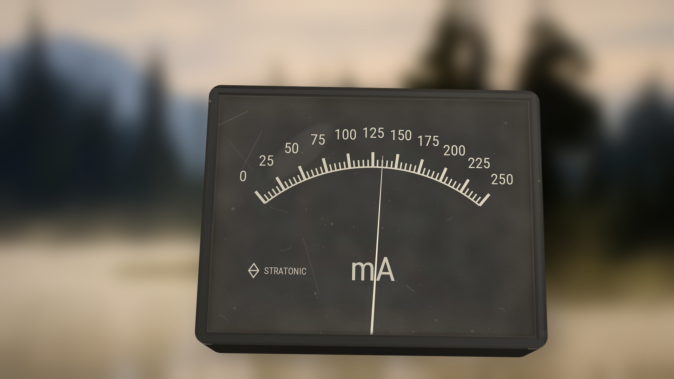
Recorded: 135 mA
